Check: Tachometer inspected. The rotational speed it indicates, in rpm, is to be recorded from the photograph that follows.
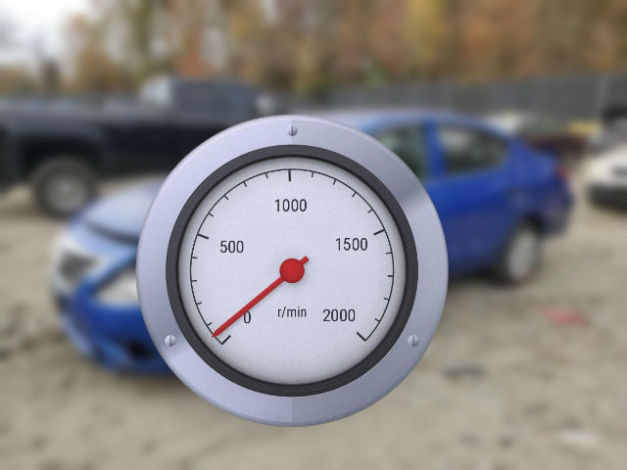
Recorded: 50 rpm
